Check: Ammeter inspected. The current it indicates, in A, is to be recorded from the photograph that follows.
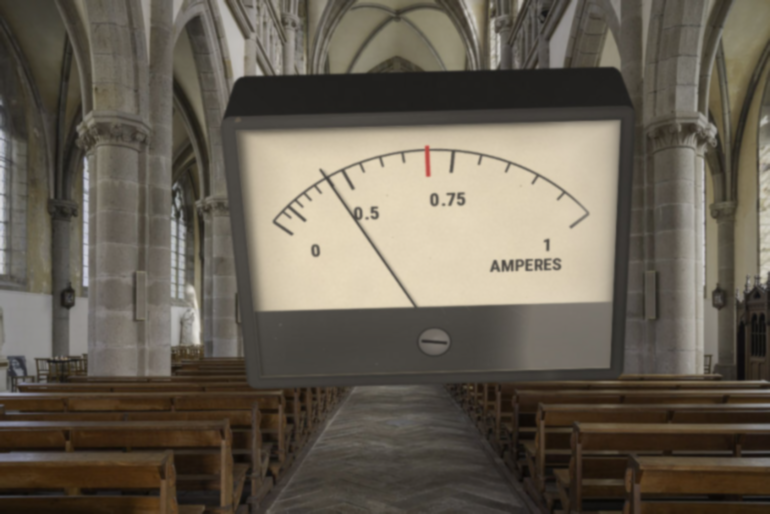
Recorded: 0.45 A
